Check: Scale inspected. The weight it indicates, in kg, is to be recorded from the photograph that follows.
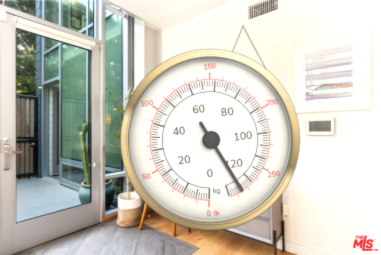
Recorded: 125 kg
